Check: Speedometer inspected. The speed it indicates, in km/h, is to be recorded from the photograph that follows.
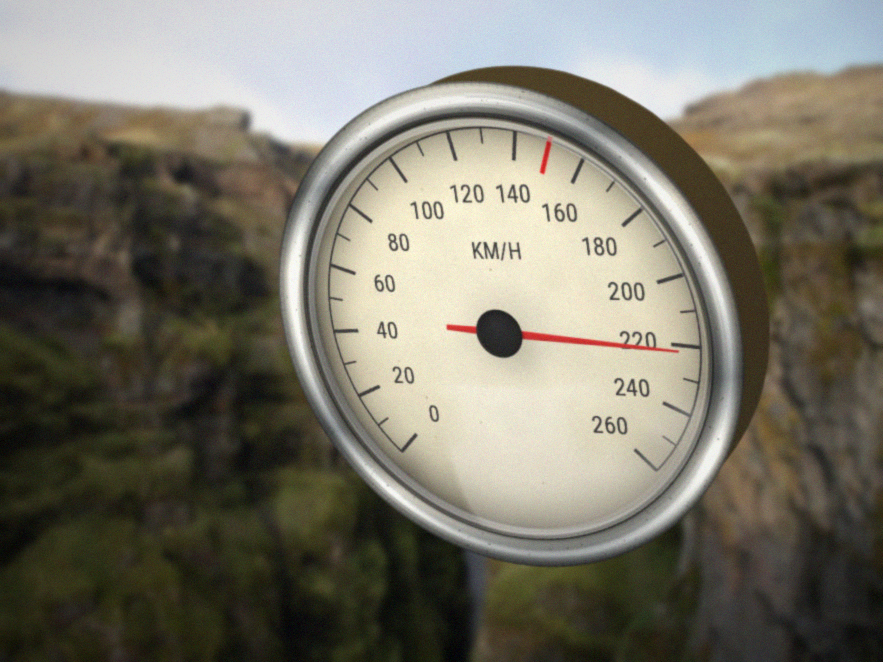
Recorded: 220 km/h
